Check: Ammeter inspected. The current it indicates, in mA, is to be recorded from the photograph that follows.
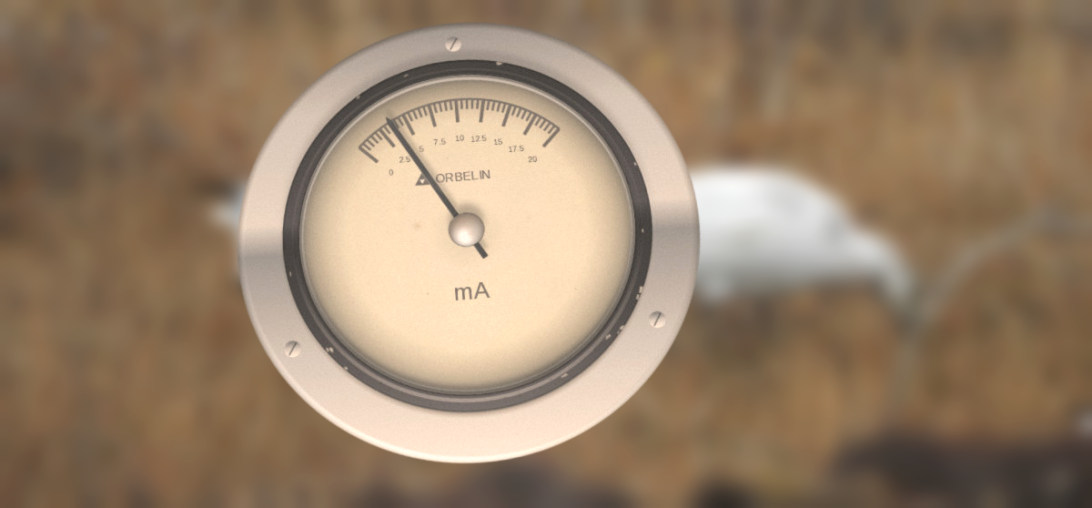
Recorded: 3.5 mA
